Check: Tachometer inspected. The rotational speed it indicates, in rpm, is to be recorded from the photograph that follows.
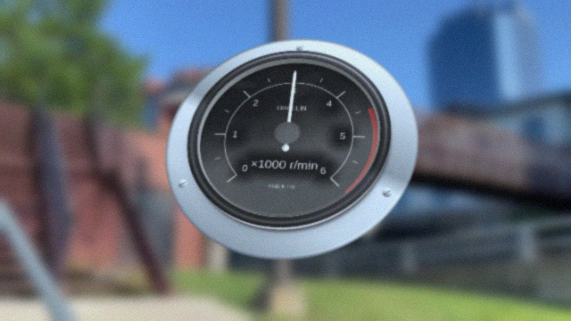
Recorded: 3000 rpm
